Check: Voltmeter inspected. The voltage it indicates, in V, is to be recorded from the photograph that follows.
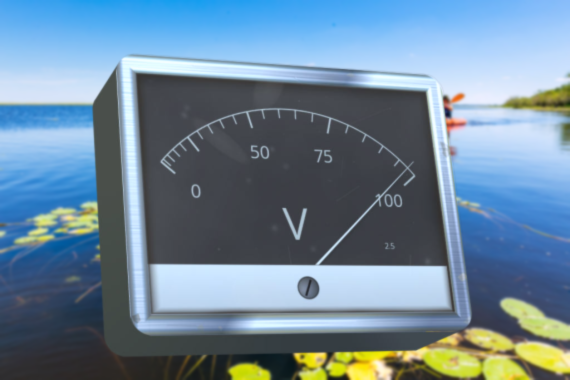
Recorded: 97.5 V
